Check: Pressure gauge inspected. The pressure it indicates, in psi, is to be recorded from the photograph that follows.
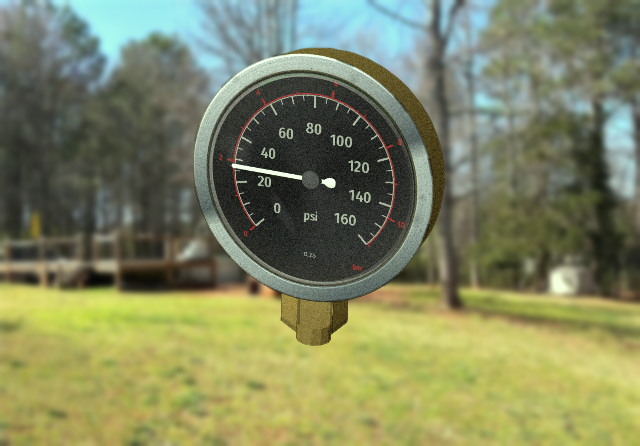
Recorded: 27.5 psi
